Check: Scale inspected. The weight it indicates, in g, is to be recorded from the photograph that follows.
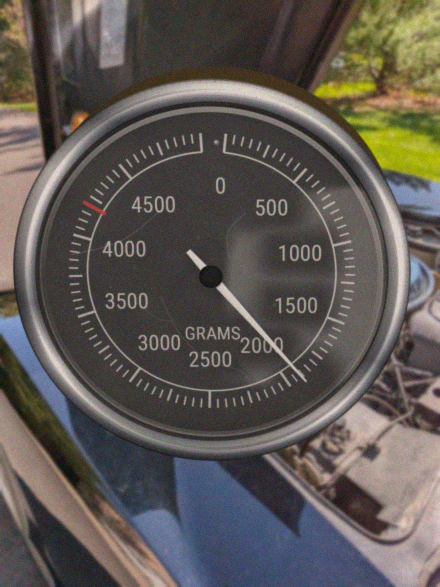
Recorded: 1900 g
